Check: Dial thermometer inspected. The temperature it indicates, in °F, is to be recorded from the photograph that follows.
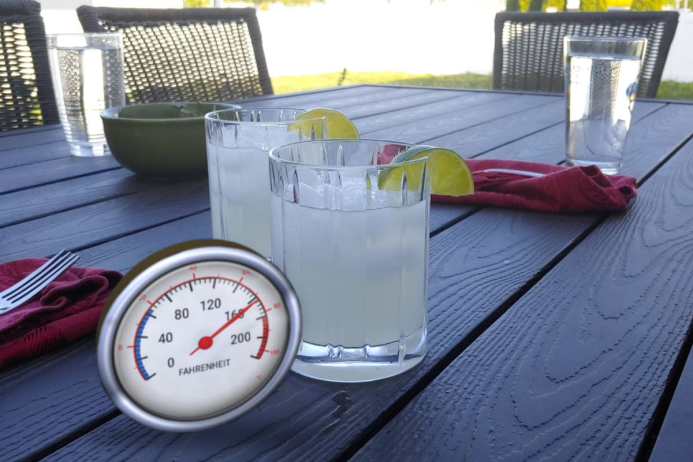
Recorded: 160 °F
